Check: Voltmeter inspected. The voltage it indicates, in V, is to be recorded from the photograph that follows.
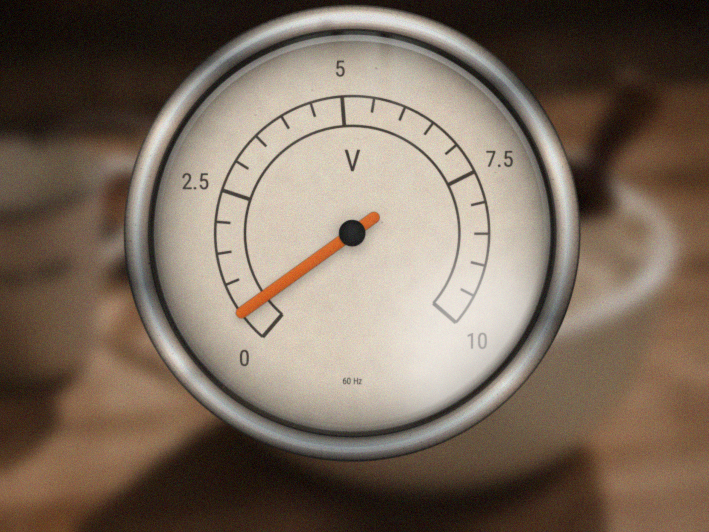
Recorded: 0.5 V
